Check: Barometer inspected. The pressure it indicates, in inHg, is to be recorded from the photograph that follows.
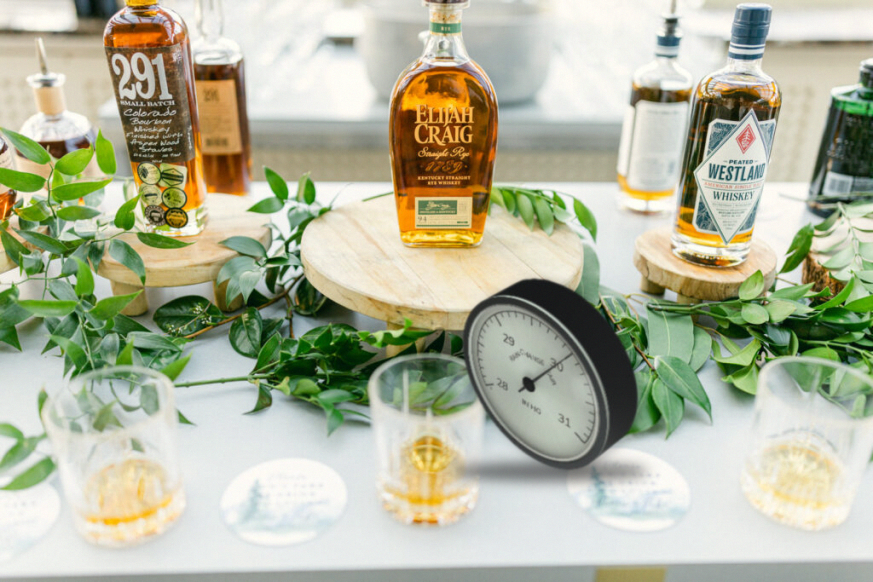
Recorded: 30 inHg
